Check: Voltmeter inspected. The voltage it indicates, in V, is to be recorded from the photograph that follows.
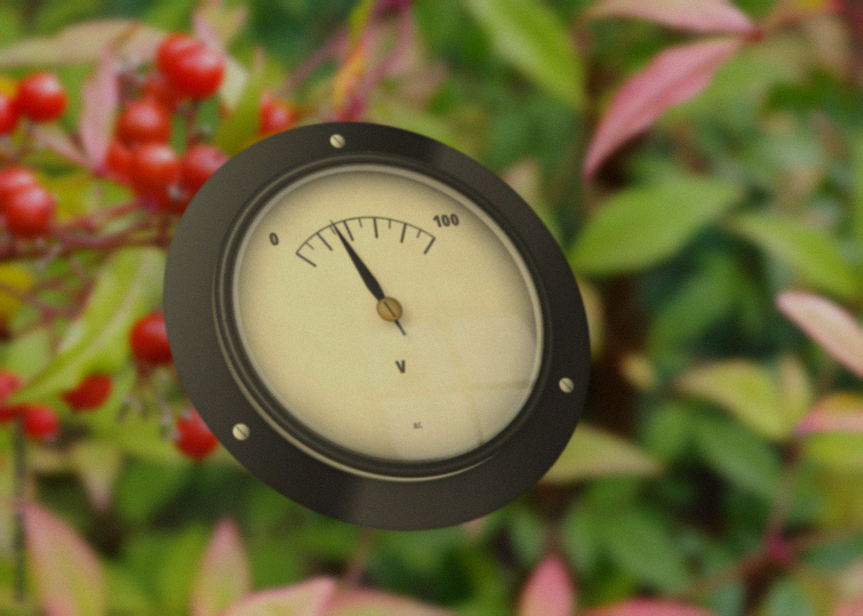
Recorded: 30 V
